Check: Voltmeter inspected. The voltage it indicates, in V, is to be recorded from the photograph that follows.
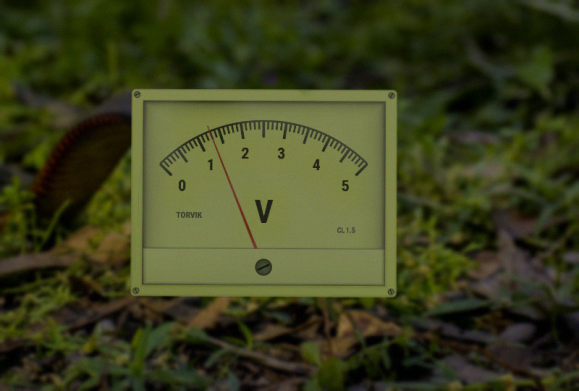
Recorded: 1.3 V
